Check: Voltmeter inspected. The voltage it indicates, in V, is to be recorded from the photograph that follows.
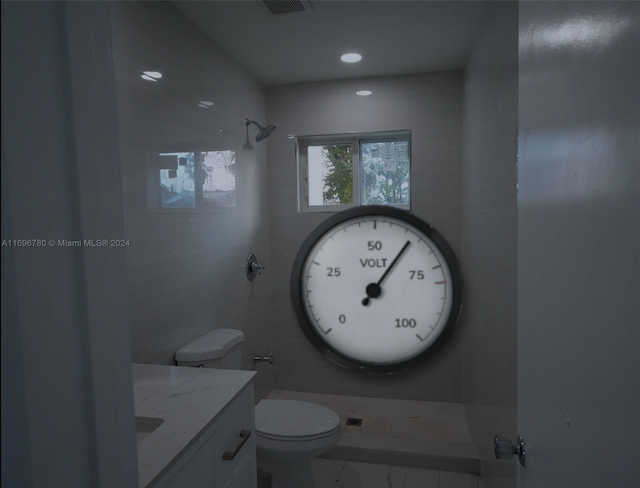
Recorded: 62.5 V
